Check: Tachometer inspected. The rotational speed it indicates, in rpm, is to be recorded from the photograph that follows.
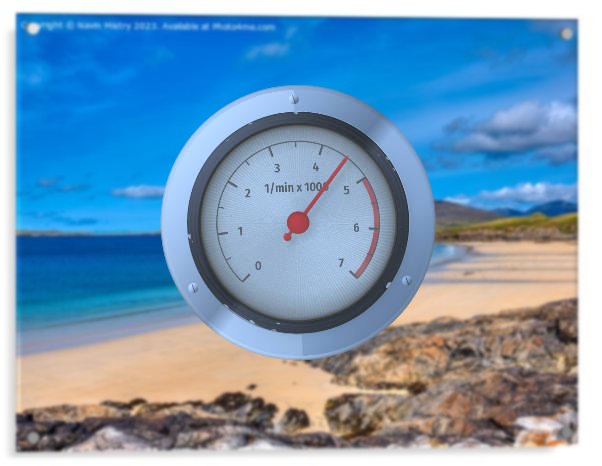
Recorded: 4500 rpm
